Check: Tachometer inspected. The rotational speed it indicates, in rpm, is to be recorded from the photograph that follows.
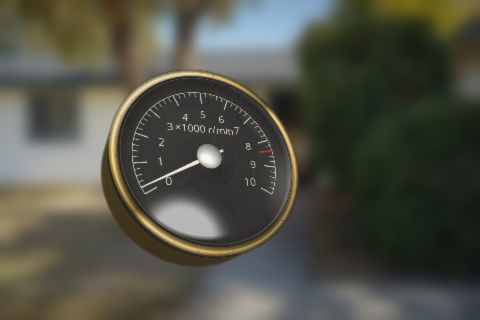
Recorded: 200 rpm
